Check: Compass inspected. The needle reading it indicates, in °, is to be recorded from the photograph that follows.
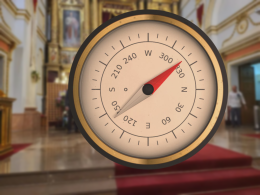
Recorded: 320 °
